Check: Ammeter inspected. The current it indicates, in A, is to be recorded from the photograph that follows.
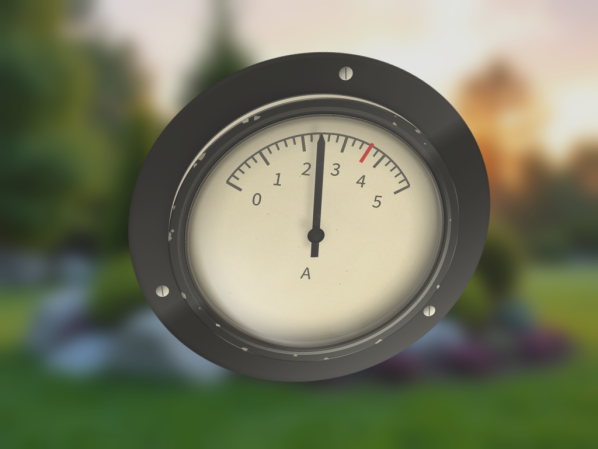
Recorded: 2.4 A
